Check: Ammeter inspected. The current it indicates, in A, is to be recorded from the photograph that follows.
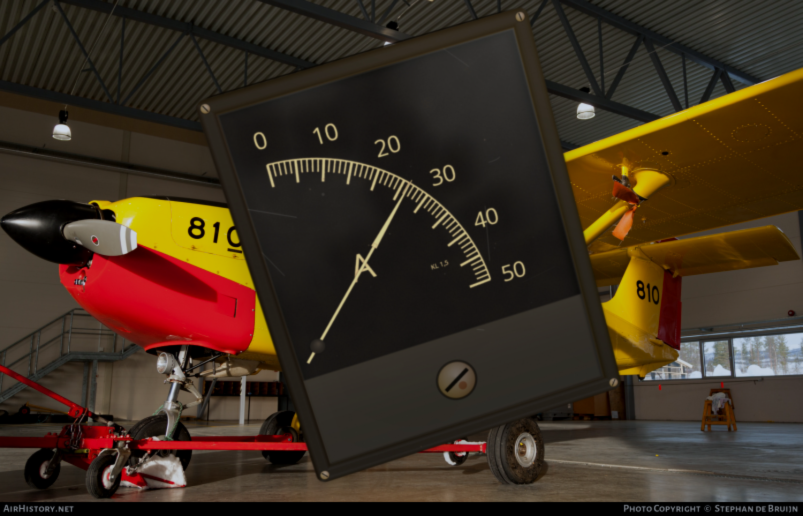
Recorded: 26 A
